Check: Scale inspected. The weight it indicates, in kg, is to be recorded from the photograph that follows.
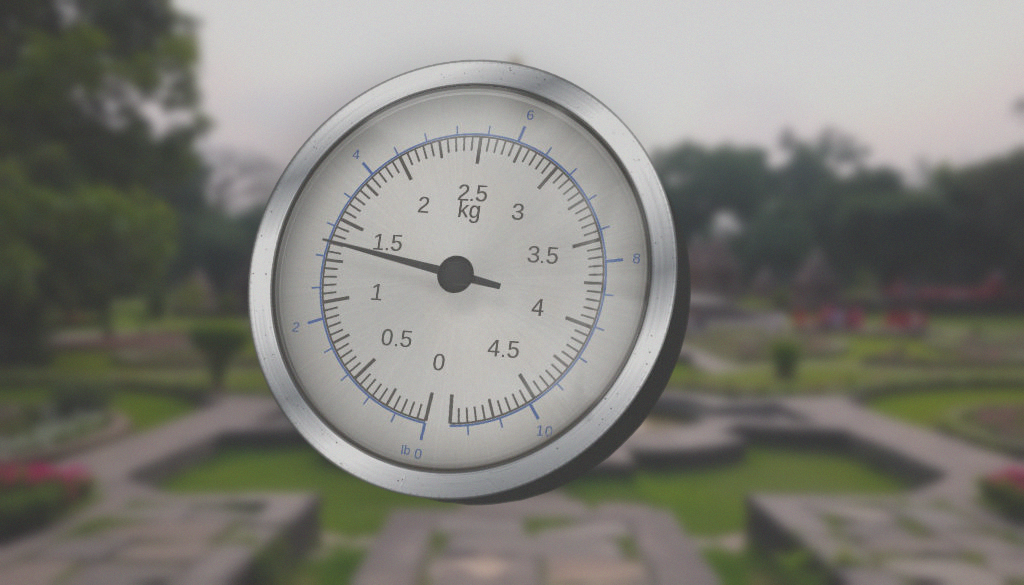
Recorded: 1.35 kg
